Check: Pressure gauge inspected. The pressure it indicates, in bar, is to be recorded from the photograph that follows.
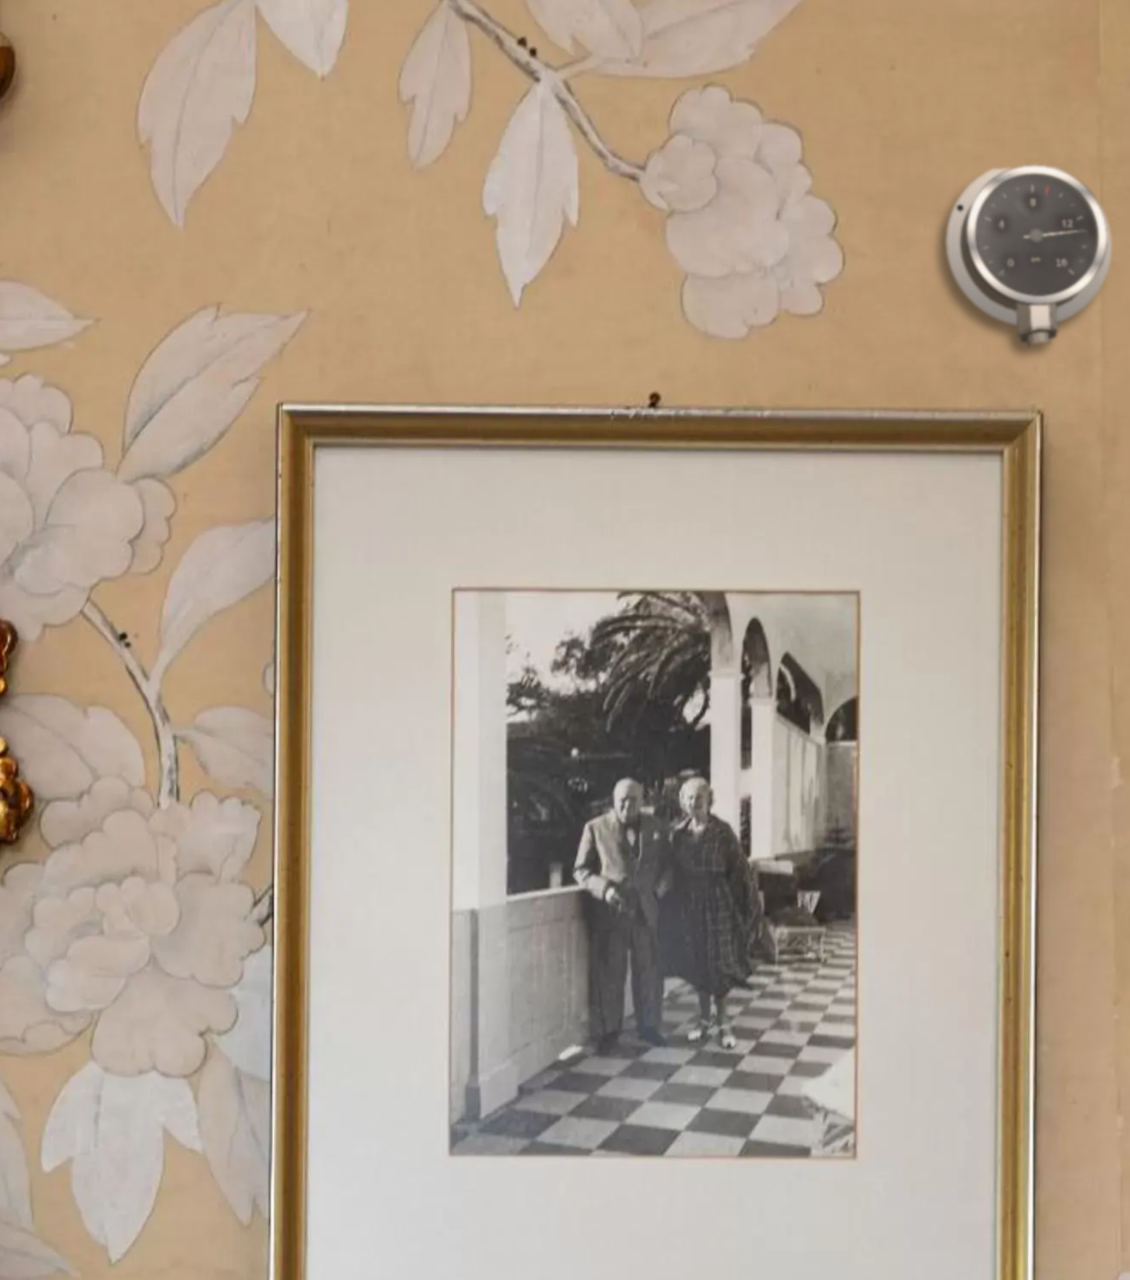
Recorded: 13 bar
